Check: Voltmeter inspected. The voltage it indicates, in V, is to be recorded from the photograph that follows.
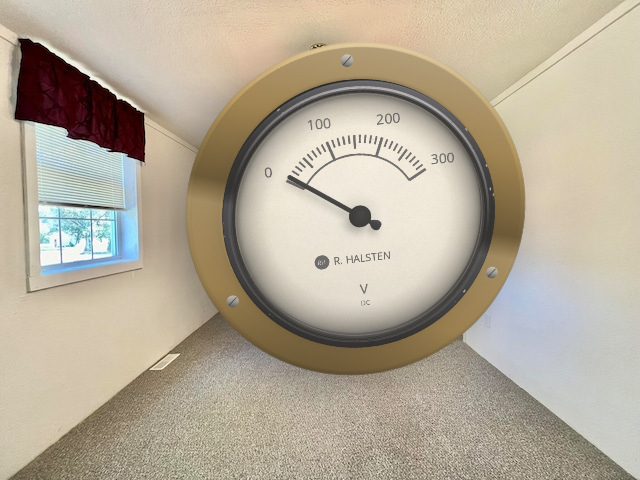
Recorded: 10 V
